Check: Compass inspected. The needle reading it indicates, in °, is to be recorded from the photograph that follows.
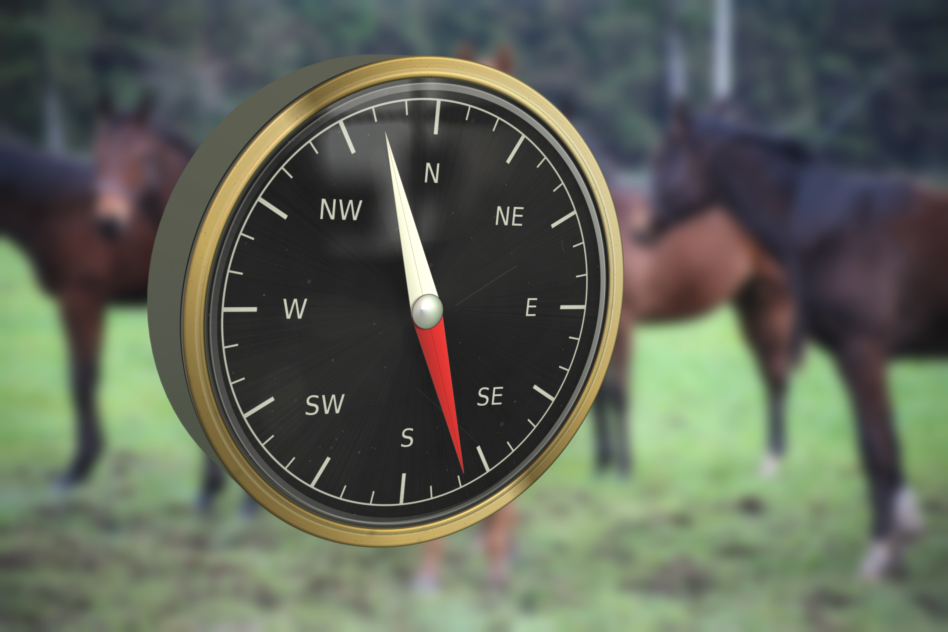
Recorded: 160 °
